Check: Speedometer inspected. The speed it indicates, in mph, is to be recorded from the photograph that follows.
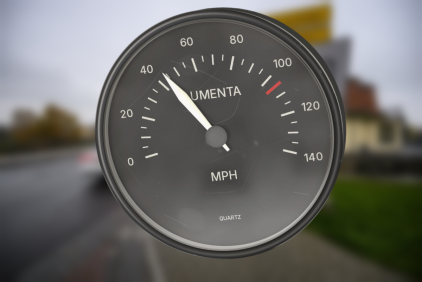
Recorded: 45 mph
